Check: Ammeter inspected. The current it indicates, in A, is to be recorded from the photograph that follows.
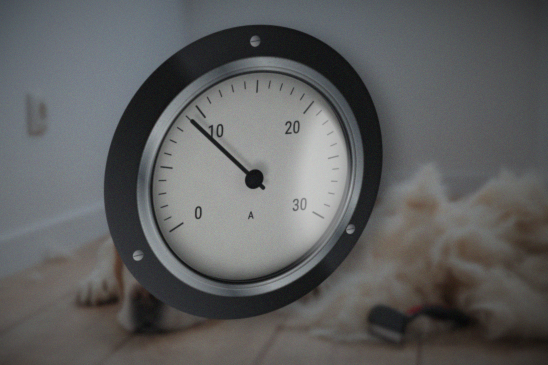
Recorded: 9 A
